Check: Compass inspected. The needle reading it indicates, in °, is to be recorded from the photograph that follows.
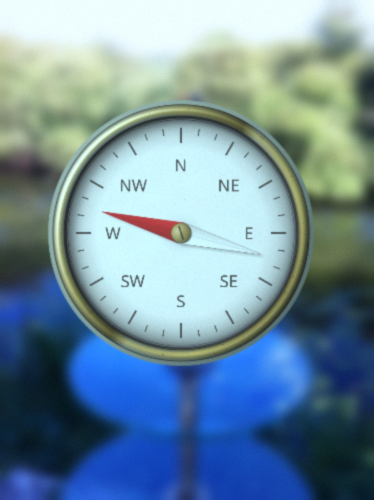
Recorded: 285 °
